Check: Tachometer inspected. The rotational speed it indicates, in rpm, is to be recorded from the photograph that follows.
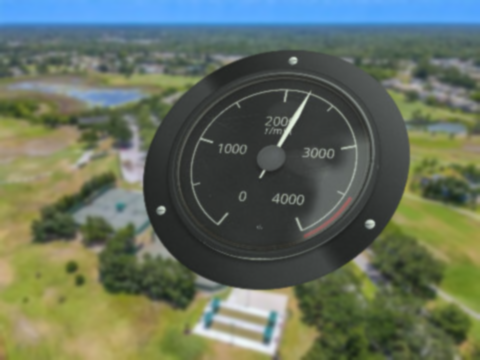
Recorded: 2250 rpm
